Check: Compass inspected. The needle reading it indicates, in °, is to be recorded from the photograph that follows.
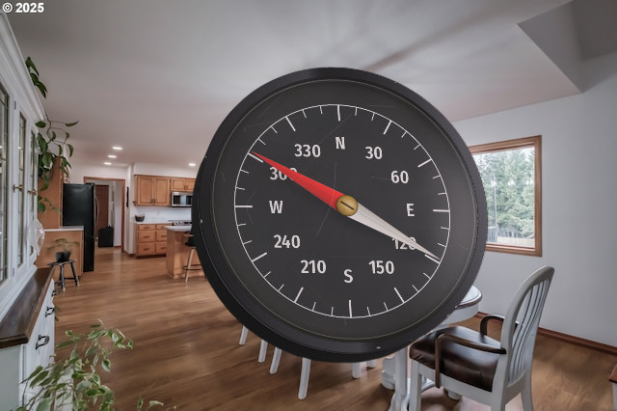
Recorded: 300 °
